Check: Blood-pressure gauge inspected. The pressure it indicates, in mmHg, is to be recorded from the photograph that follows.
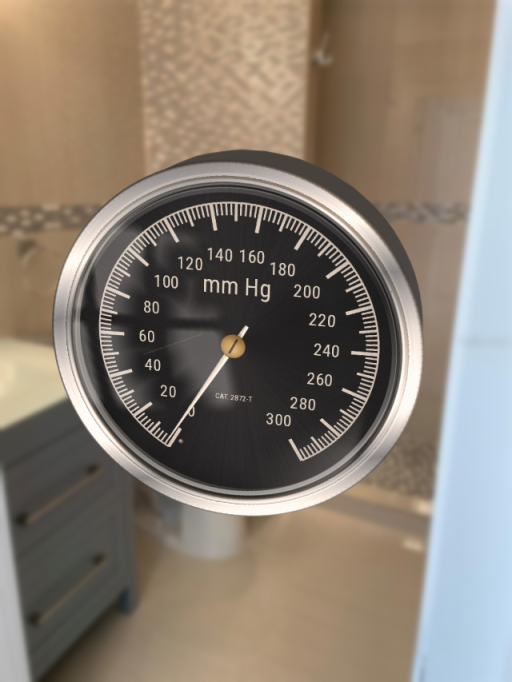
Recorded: 2 mmHg
